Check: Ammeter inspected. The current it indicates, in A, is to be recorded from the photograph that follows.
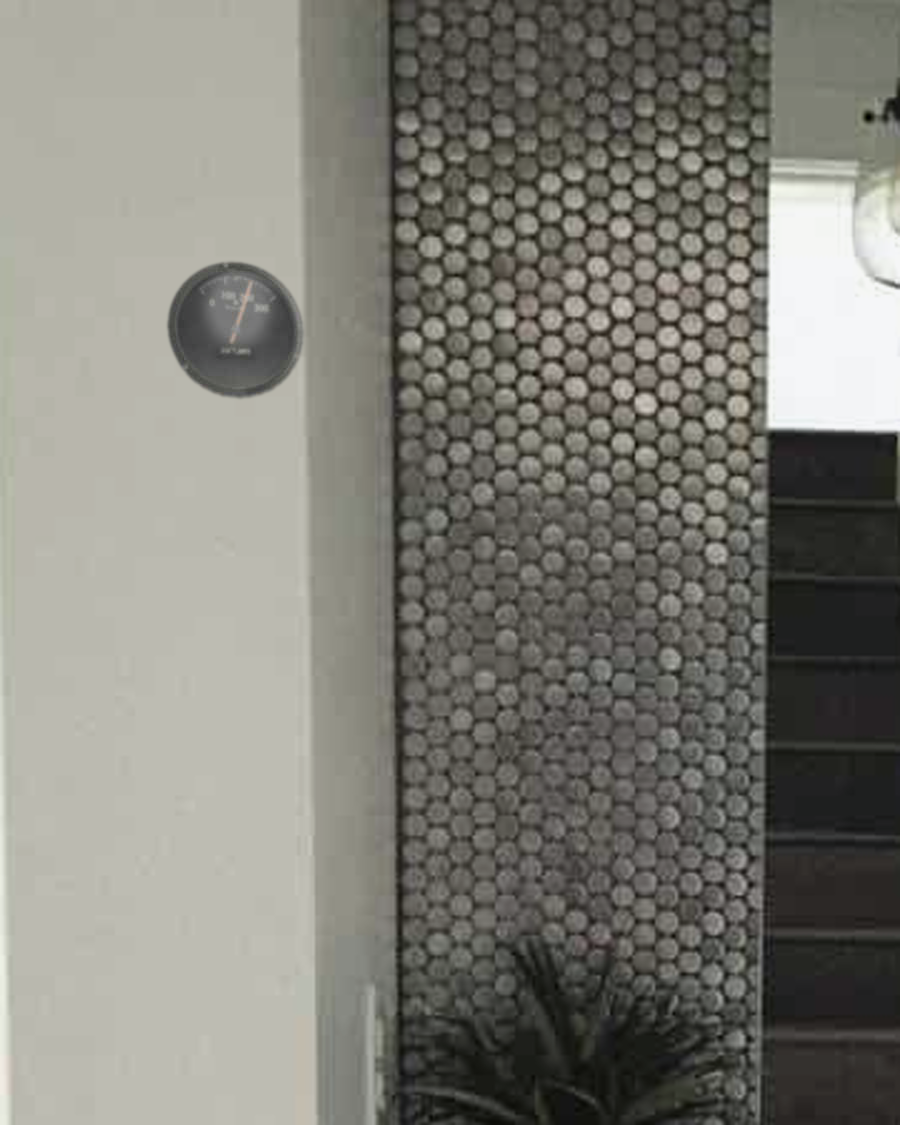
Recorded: 200 A
